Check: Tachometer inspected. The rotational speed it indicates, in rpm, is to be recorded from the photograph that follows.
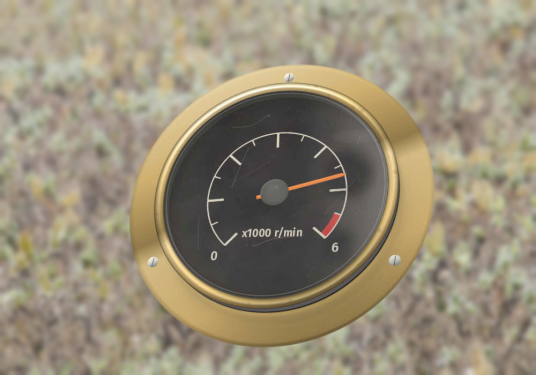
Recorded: 4750 rpm
